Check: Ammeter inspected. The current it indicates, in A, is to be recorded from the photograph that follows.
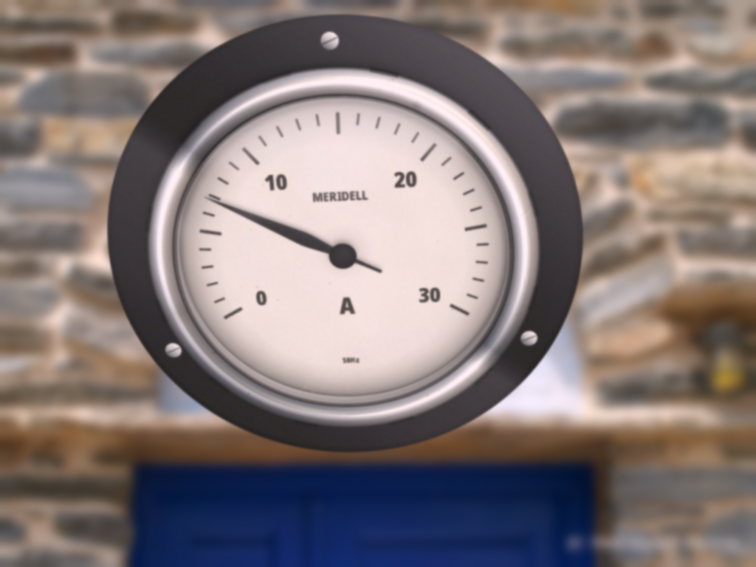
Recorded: 7 A
